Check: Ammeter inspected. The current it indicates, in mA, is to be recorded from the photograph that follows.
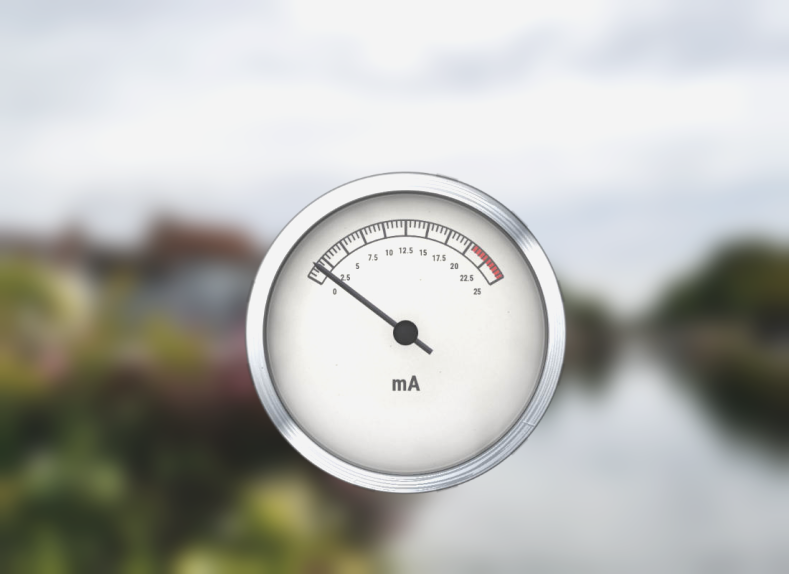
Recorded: 1.5 mA
